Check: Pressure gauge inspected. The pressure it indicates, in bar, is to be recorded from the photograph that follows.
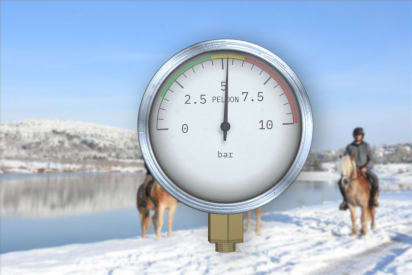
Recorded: 5.25 bar
